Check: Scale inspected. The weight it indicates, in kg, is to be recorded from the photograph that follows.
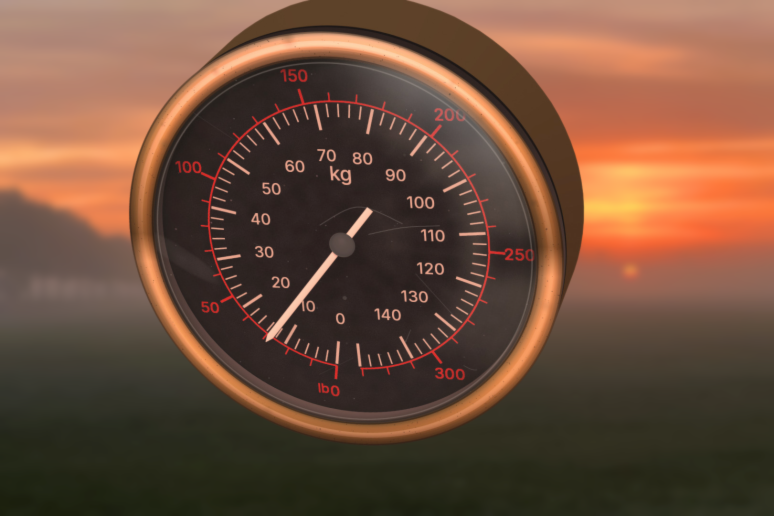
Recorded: 13 kg
